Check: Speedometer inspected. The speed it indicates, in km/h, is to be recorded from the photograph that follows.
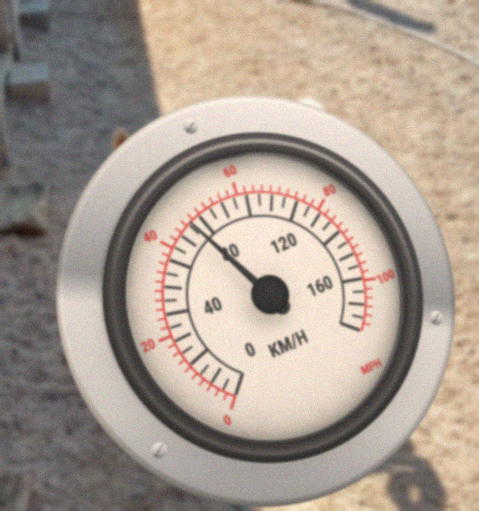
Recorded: 75 km/h
